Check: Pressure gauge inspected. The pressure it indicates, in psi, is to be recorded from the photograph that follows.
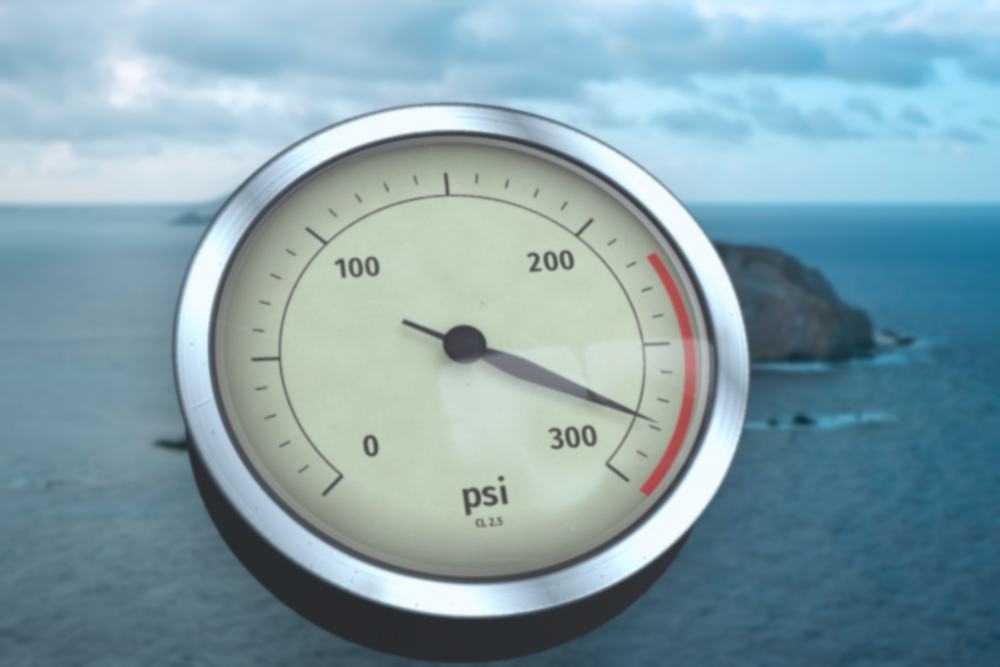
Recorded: 280 psi
